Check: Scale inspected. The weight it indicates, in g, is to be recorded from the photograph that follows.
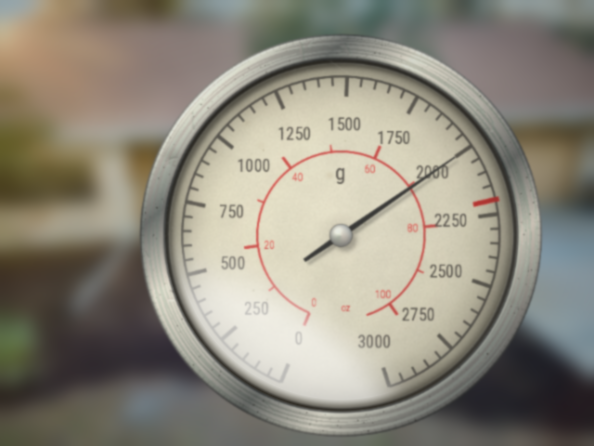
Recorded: 2000 g
